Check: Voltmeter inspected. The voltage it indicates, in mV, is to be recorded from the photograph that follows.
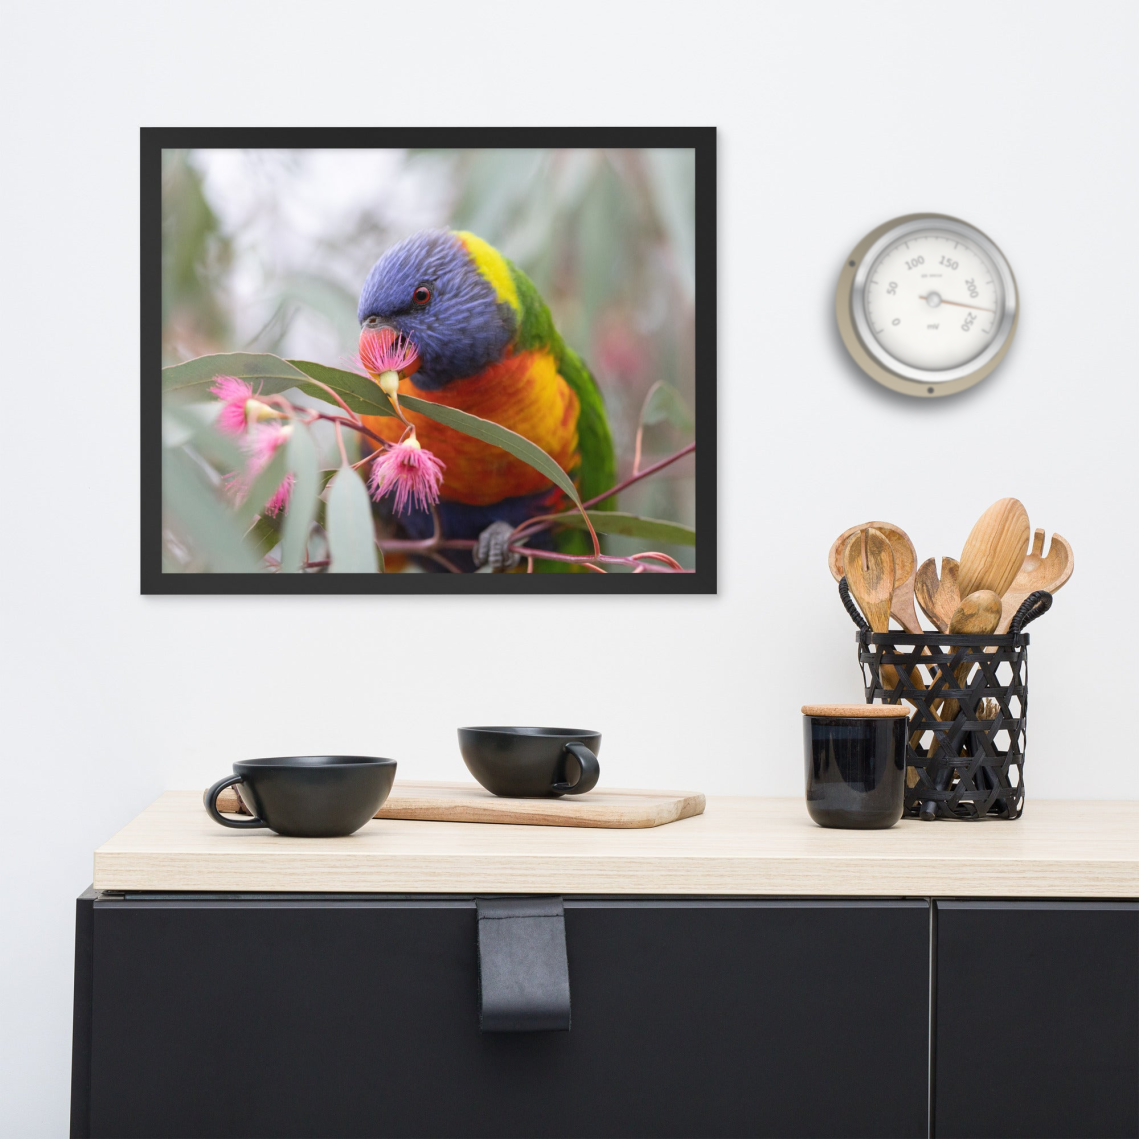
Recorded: 230 mV
